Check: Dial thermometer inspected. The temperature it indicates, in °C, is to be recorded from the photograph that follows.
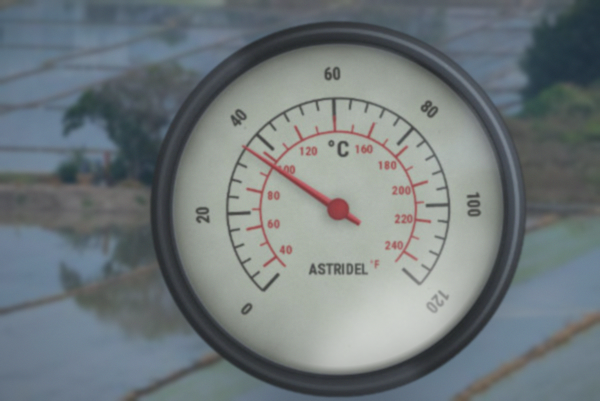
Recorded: 36 °C
